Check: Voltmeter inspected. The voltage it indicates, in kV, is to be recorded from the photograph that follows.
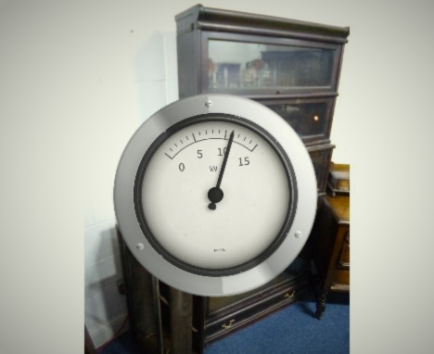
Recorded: 11 kV
